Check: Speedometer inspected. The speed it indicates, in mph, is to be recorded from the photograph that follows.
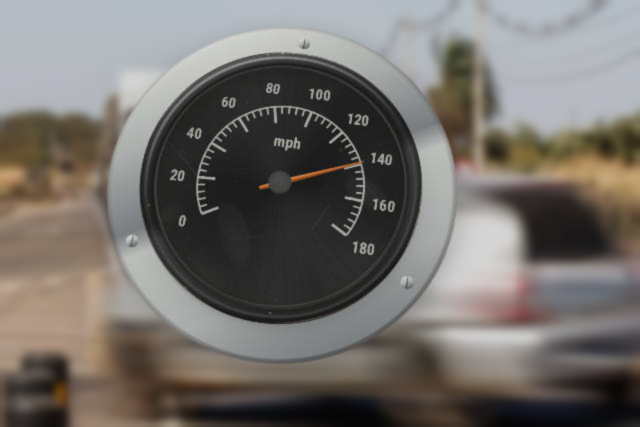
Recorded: 140 mph
